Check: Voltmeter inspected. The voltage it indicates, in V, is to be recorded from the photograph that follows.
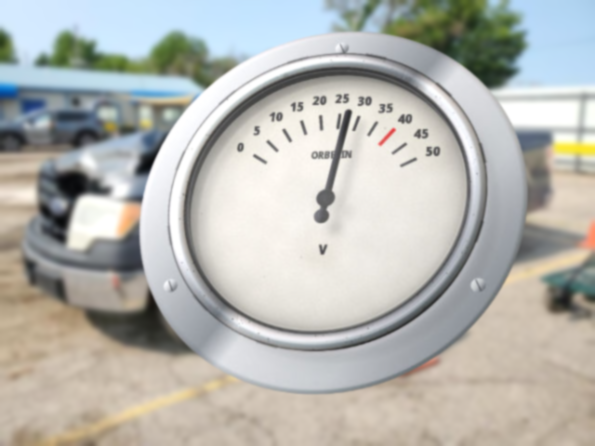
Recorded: 27.5 V
